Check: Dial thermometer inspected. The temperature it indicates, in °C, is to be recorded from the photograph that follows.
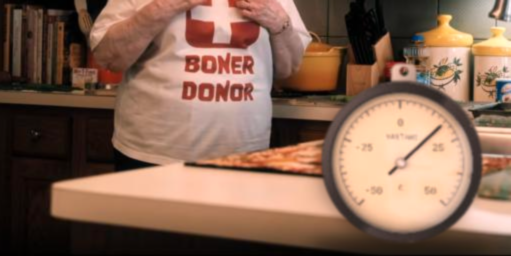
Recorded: 17.5 °C
